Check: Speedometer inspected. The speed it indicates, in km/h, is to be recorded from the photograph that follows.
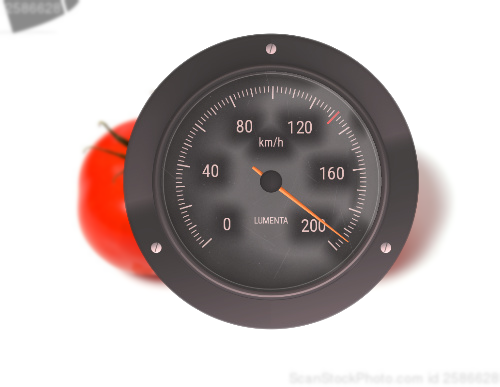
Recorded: 194 km/h
